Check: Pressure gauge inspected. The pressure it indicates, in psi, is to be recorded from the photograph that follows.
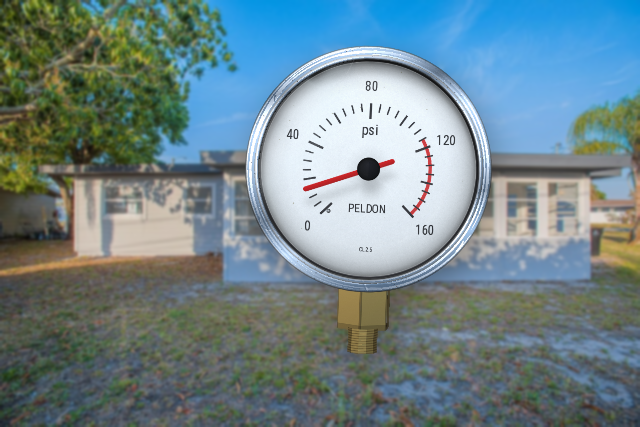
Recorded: 15 psi
